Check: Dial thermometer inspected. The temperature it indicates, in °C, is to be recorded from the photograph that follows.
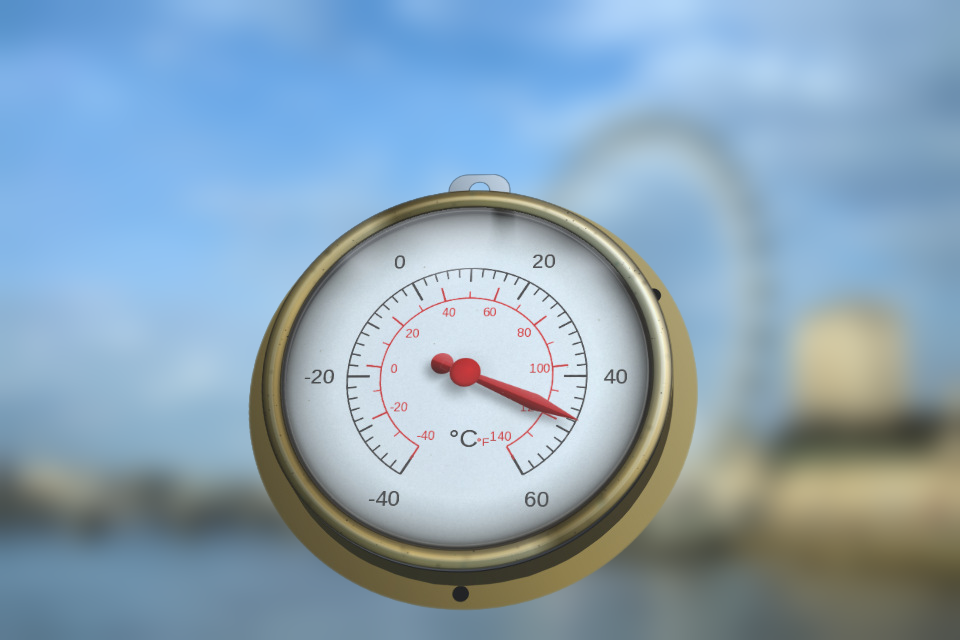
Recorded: 48 °C
